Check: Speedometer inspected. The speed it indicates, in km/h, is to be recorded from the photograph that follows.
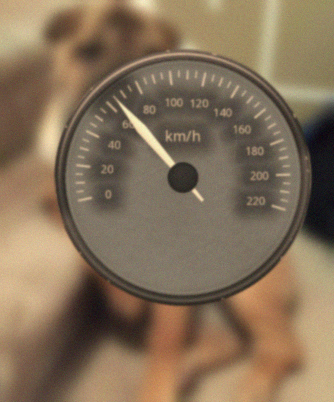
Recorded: 65 km/h
